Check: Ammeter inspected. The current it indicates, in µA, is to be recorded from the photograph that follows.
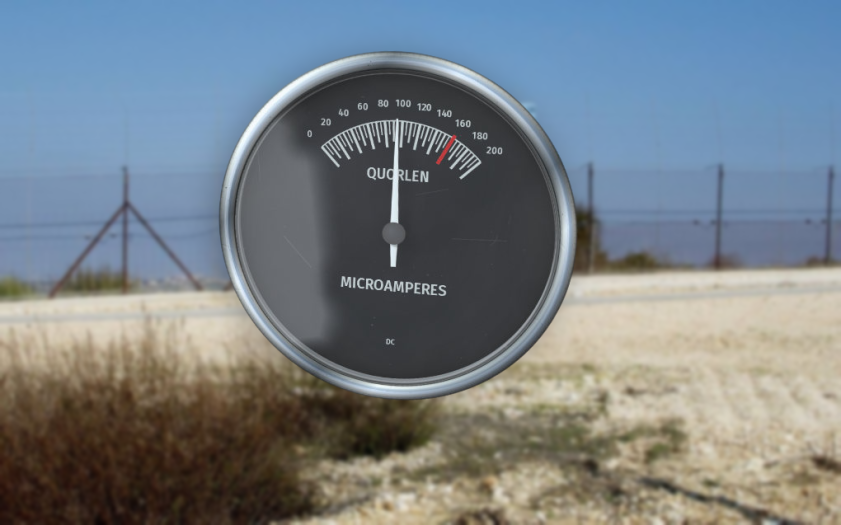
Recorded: 95 µA
